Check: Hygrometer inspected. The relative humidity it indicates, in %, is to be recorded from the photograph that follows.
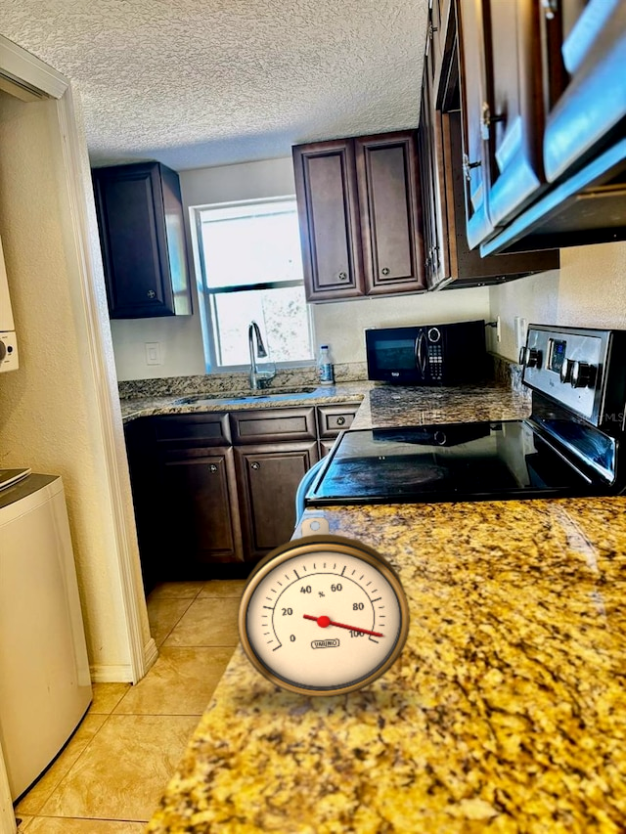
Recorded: 96 %
